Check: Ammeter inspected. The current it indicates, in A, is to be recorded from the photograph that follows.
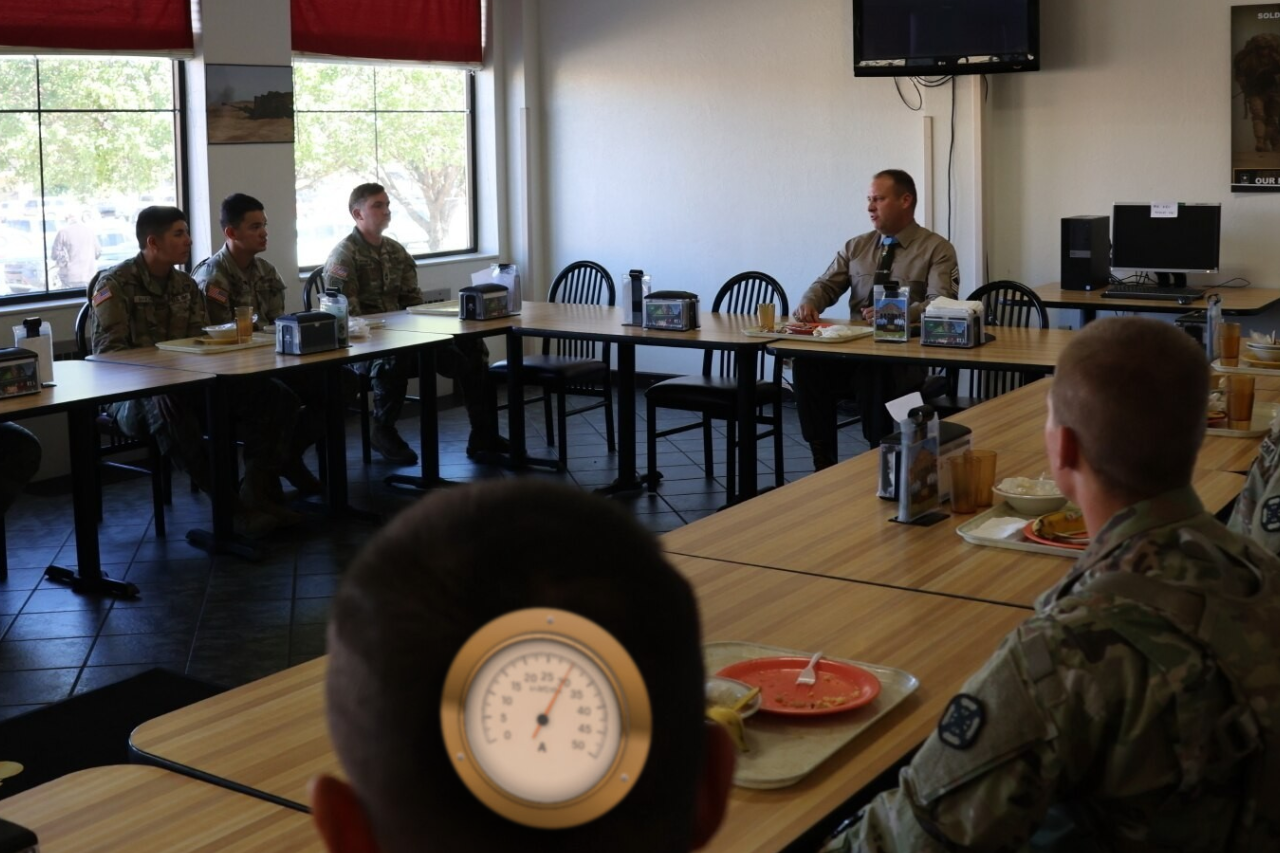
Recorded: 30 A
